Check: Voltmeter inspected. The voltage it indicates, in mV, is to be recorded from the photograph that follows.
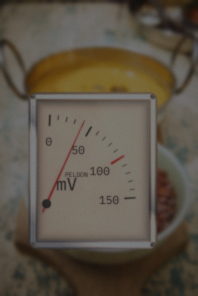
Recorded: 40 mV
